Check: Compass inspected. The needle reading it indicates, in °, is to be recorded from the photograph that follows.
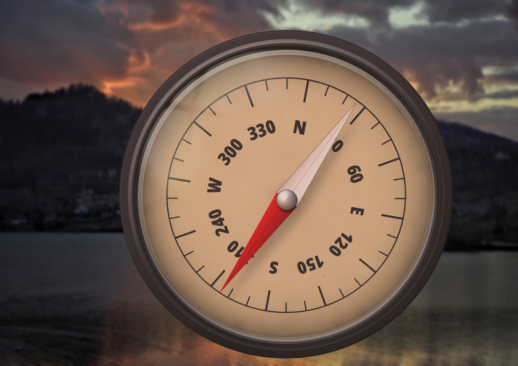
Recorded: 205 °
